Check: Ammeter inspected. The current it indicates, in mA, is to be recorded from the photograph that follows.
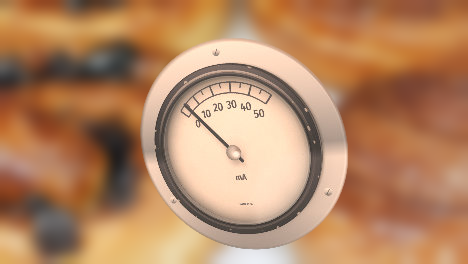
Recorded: 5 mA
